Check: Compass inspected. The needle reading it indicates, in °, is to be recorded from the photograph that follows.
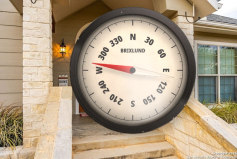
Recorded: 280 °
